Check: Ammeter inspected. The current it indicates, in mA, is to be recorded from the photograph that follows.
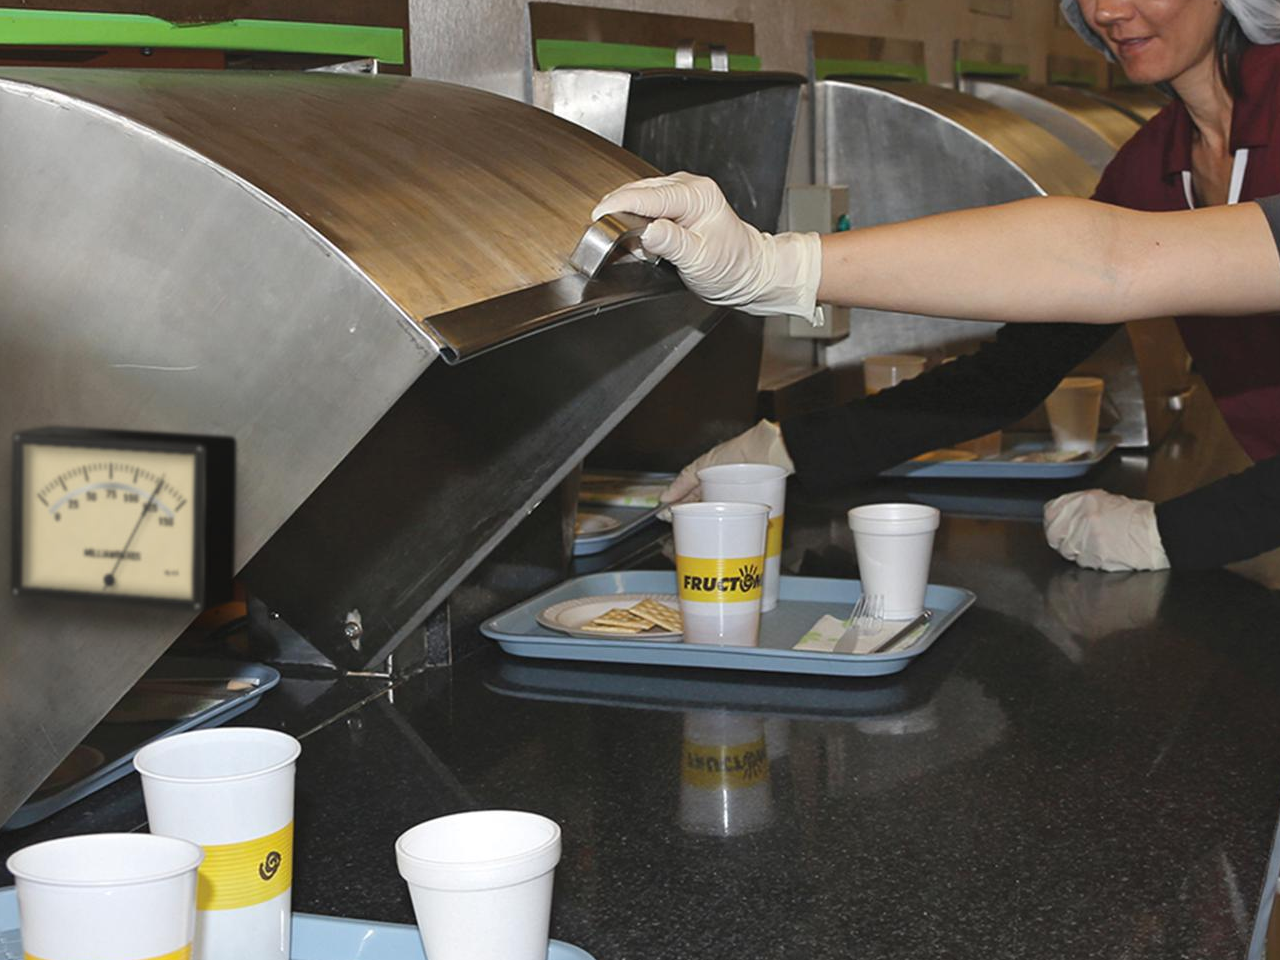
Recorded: 125 mA
